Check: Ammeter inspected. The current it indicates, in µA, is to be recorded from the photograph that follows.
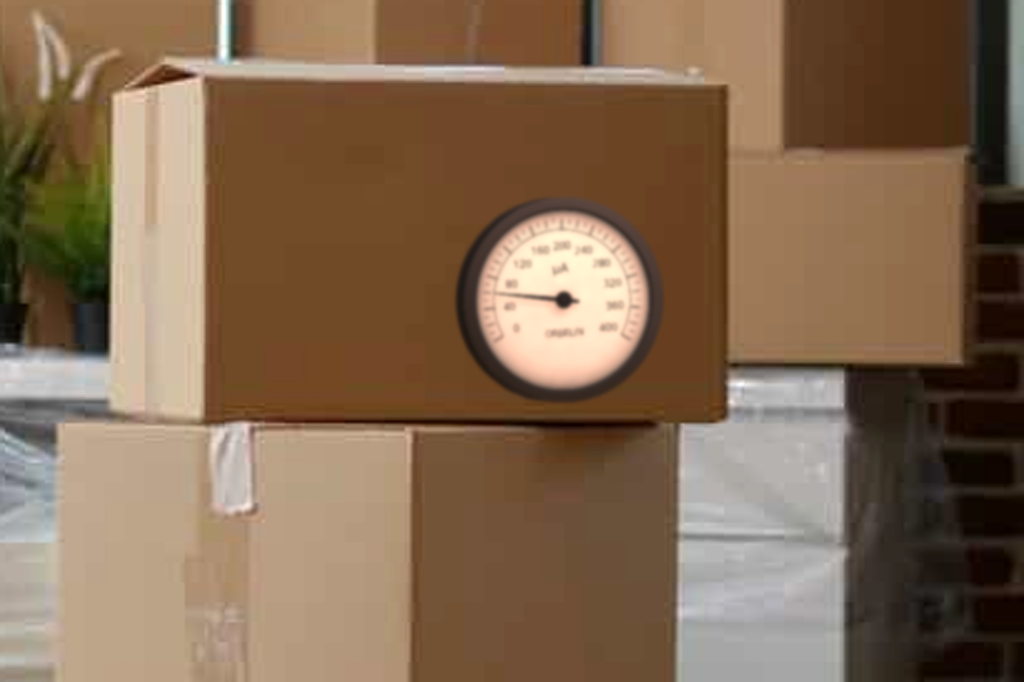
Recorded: 60 µA
